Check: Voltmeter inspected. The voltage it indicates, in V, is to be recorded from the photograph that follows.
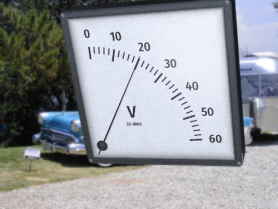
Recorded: 20 V
